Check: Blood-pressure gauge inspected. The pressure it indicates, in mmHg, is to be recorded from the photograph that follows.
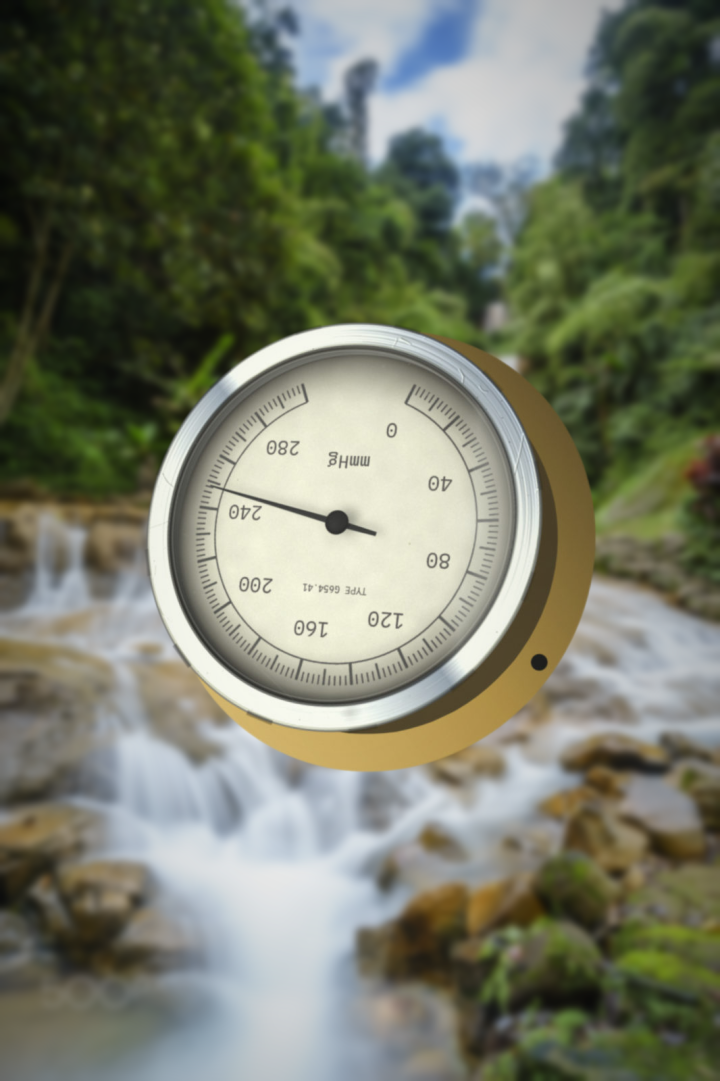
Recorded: 248 mmHg
